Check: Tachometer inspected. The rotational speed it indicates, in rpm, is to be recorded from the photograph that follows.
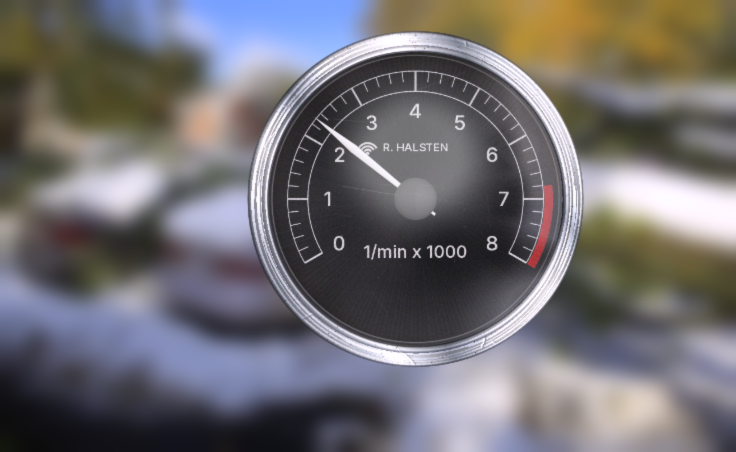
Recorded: 2300 rpm
